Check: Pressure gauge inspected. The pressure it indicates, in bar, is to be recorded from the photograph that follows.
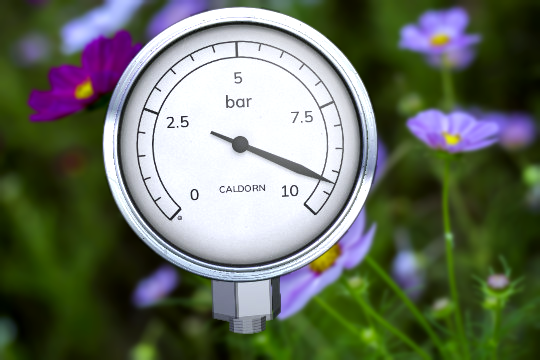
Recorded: 9.25 bar
